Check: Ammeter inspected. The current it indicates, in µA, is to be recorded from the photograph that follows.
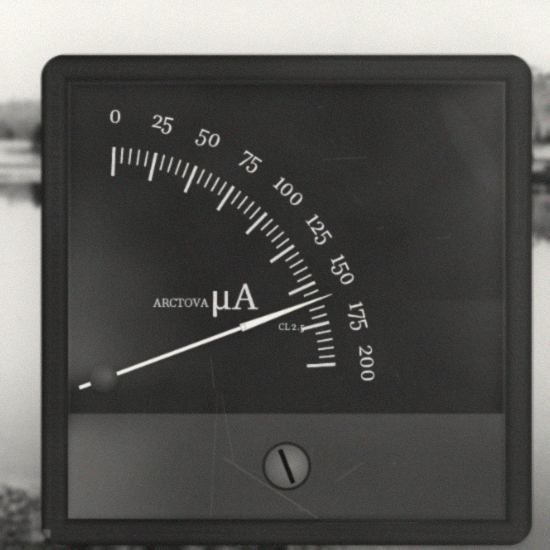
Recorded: 160 µA
